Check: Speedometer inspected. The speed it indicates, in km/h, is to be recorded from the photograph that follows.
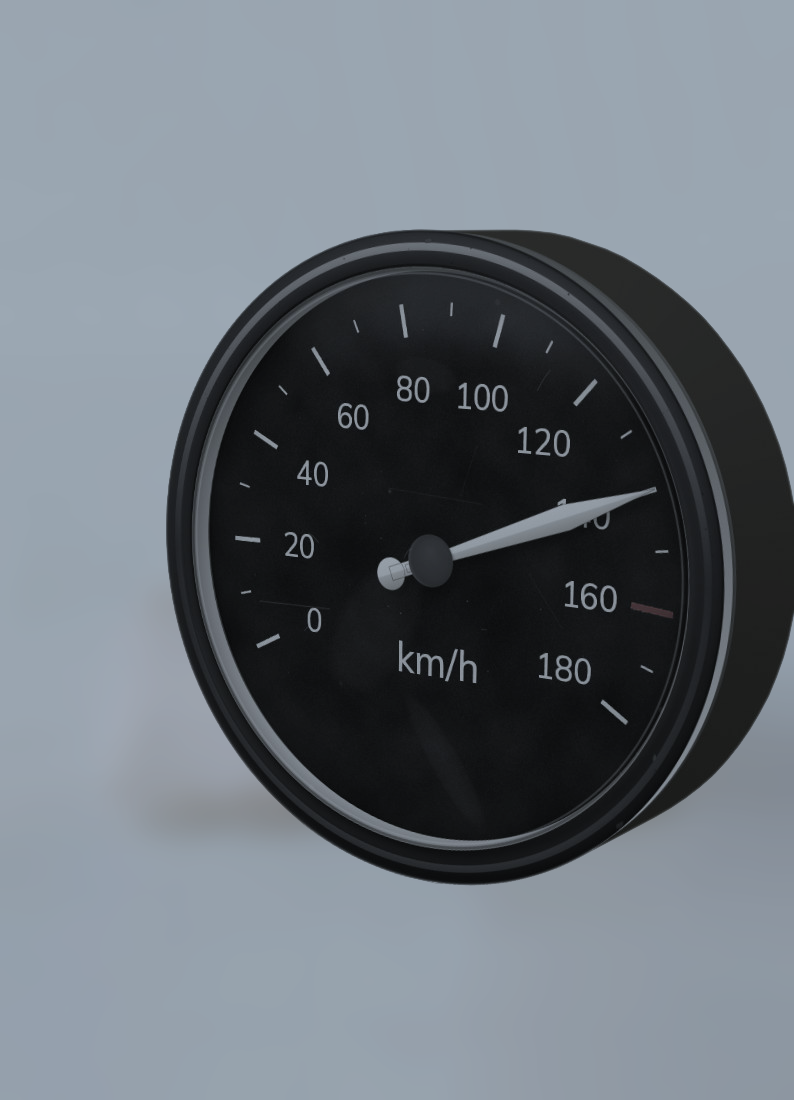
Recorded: 140 km/h
